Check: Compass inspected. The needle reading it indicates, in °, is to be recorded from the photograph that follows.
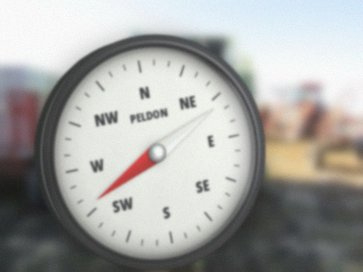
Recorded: 245 °
